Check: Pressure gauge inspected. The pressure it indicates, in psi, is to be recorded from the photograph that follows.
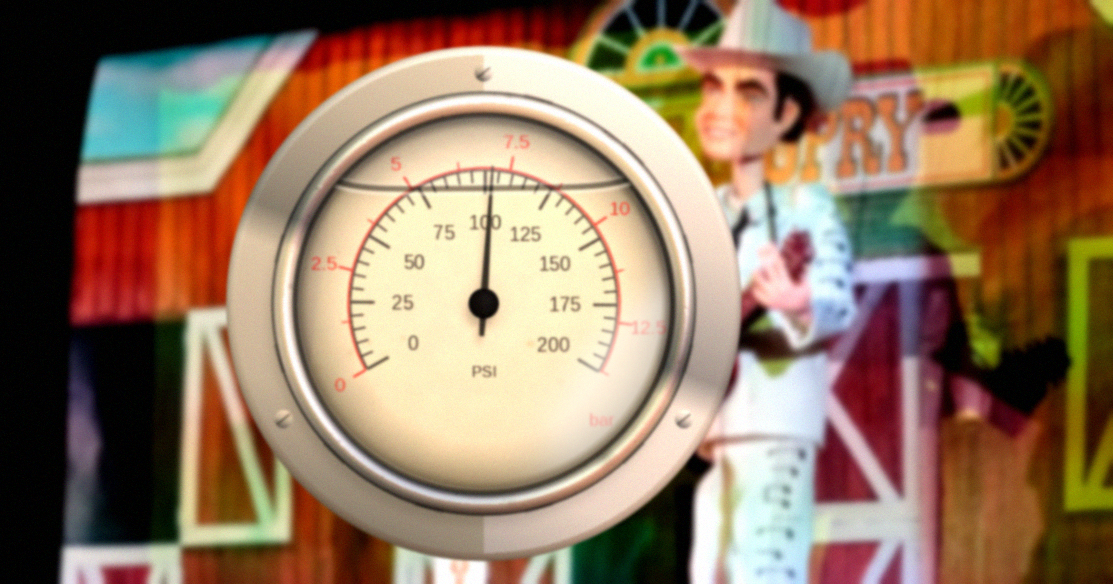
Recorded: 102.5 psi
